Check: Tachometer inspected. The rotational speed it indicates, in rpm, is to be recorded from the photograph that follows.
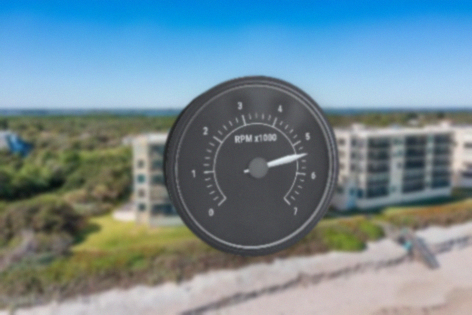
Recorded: 5400 rpm
